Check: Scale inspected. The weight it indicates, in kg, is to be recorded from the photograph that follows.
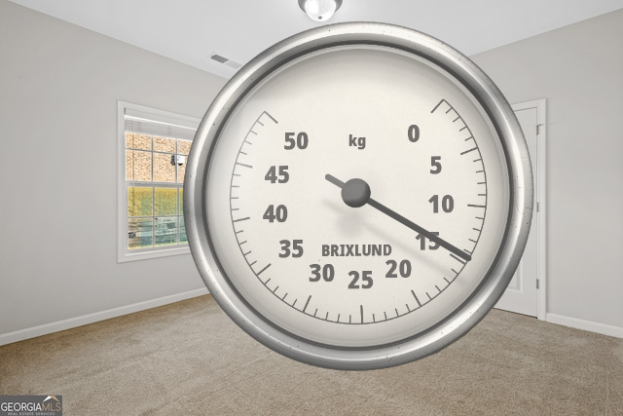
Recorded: 14.5 kg
